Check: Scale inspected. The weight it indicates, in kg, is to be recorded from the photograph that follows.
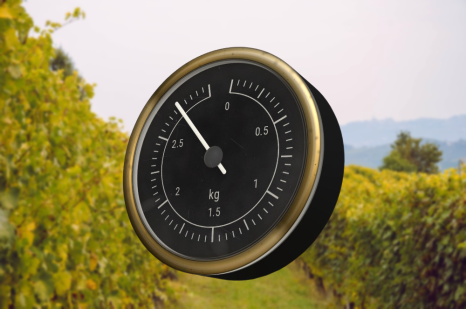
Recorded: 2.75 kg
